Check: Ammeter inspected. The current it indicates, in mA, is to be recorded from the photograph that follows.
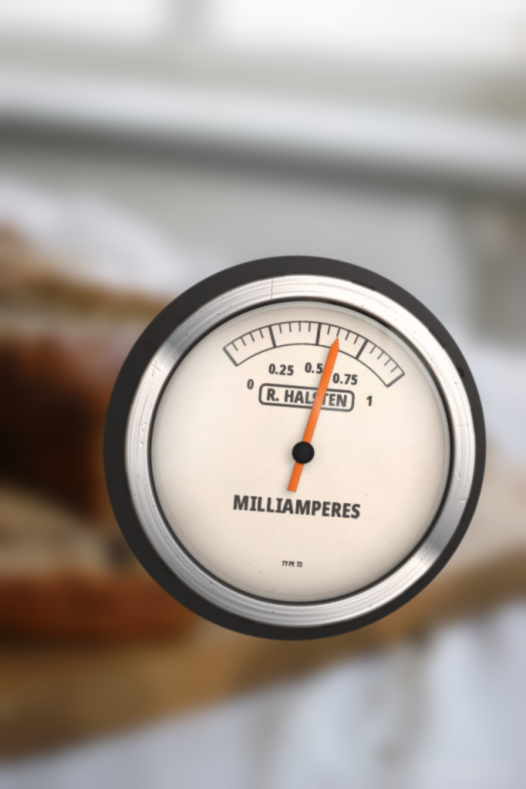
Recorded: 0.6 mA
